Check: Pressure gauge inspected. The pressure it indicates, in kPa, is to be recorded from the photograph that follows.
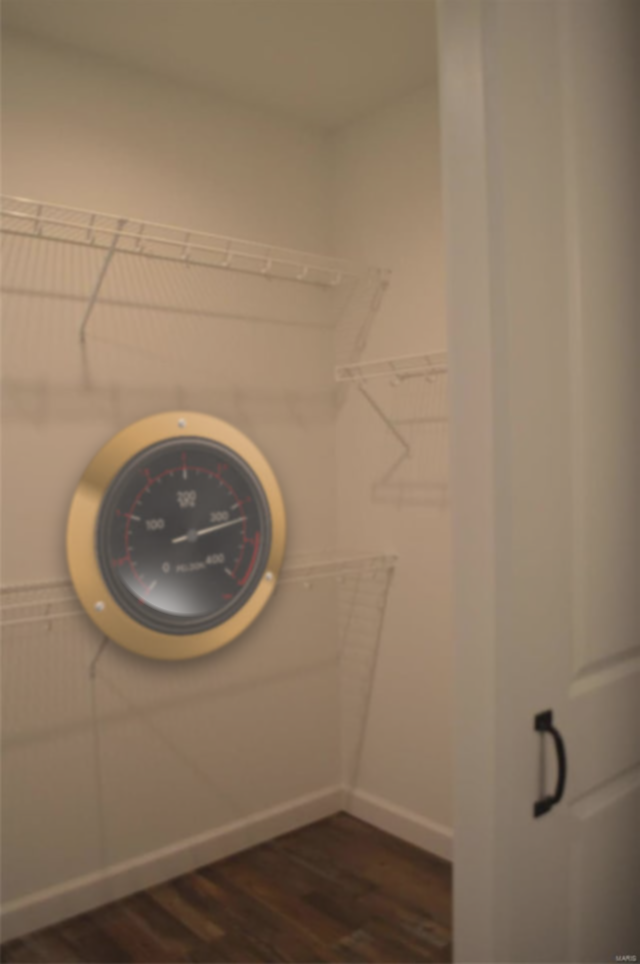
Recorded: 320 kPa
